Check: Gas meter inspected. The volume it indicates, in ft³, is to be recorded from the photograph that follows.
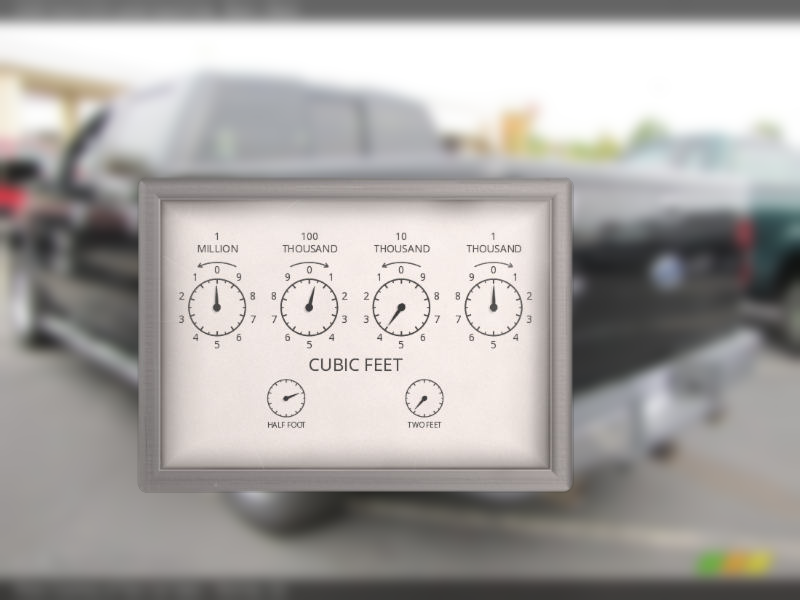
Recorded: 4000 ft³
